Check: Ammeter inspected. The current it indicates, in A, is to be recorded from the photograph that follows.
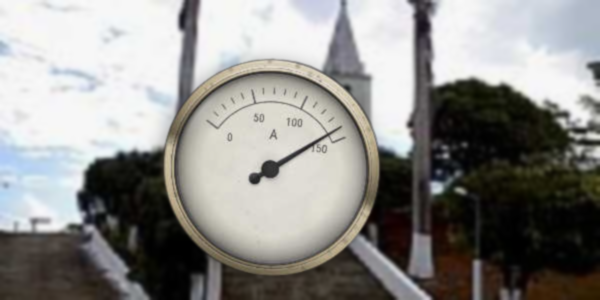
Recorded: 140 A
